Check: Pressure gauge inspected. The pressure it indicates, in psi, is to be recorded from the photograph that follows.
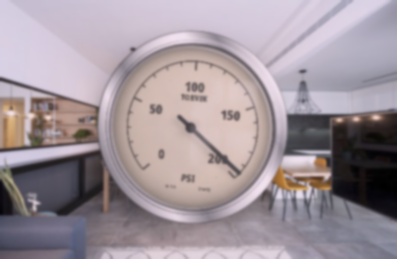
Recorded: 195 psi
